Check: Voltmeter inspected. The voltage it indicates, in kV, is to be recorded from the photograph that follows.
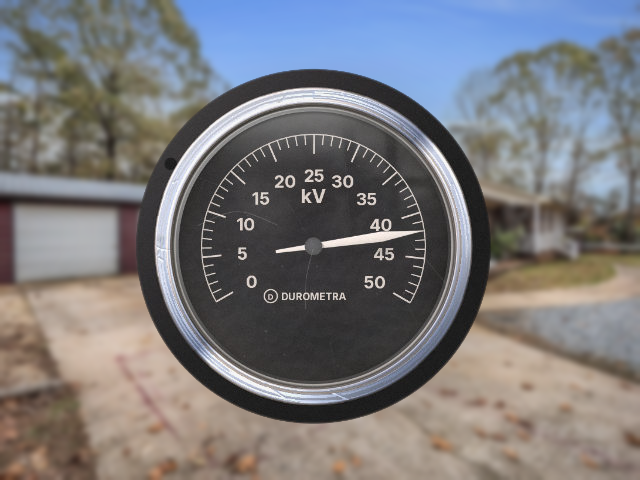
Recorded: 42 kV
